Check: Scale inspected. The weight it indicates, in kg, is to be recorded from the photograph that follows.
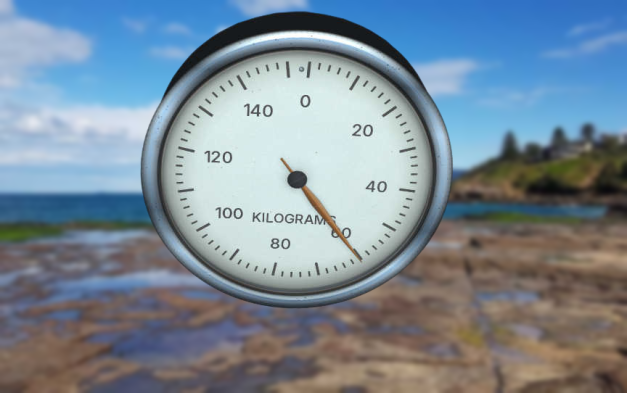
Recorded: 60 kg
